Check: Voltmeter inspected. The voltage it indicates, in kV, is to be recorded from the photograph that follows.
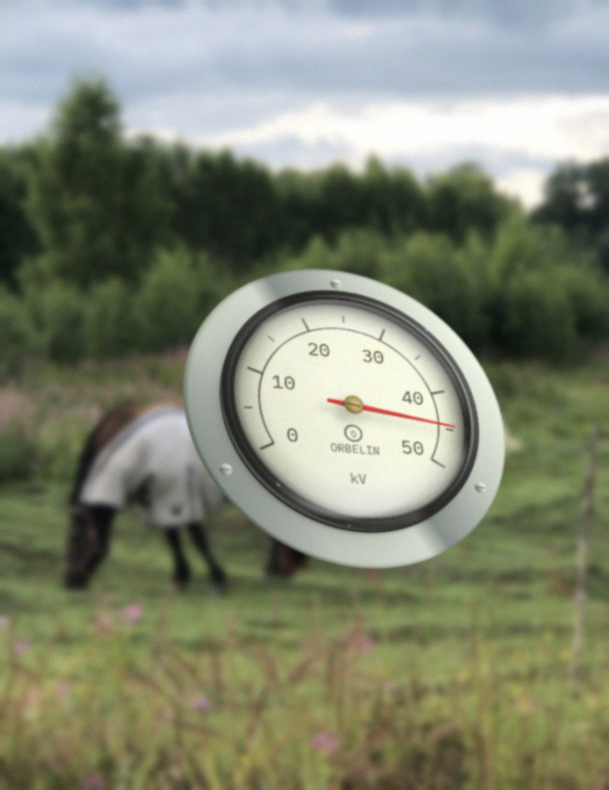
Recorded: 45 kV
